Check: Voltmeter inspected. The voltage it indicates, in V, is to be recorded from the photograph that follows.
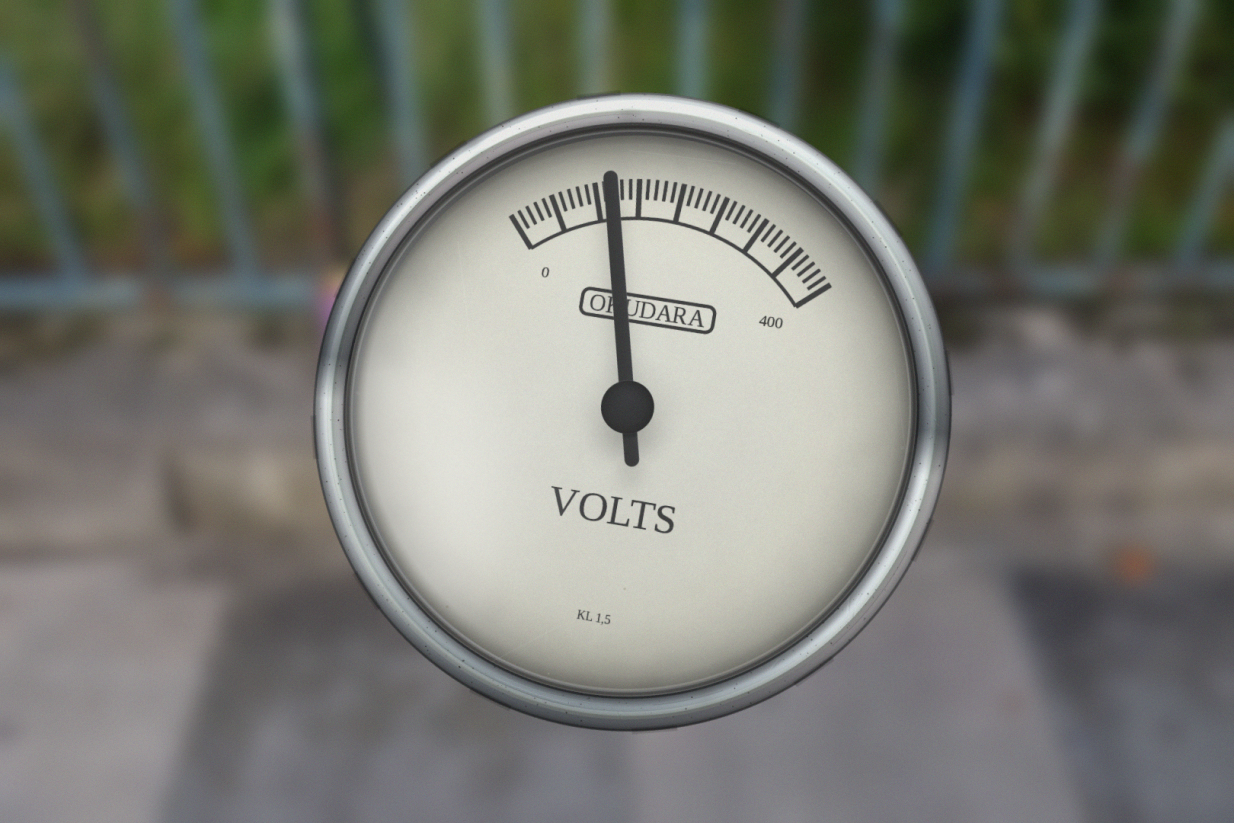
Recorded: 120 V
